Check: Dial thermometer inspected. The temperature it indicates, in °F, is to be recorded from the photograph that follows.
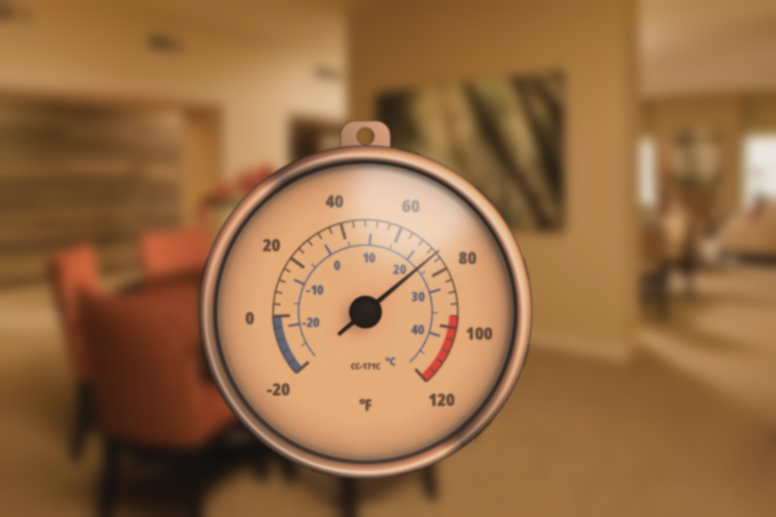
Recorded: 74 °F
